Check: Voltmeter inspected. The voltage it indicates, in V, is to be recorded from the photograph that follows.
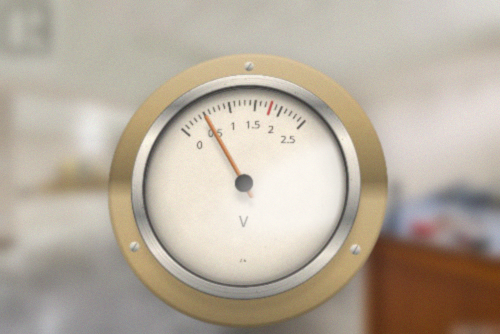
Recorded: 0.5 V
